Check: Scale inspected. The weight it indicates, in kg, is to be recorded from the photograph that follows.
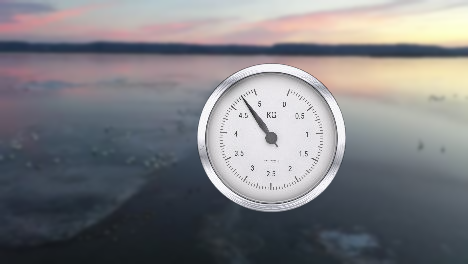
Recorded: 4.75 kg
